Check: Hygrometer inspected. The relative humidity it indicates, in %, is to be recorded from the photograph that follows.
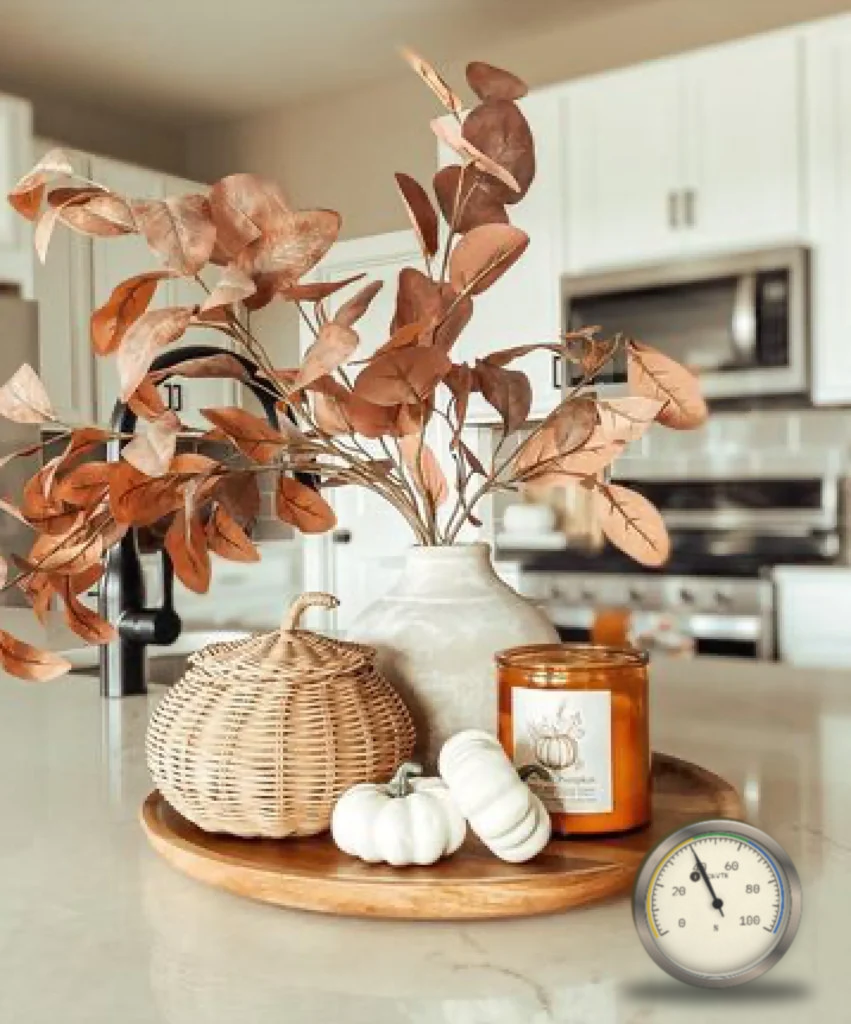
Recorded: 40 %
